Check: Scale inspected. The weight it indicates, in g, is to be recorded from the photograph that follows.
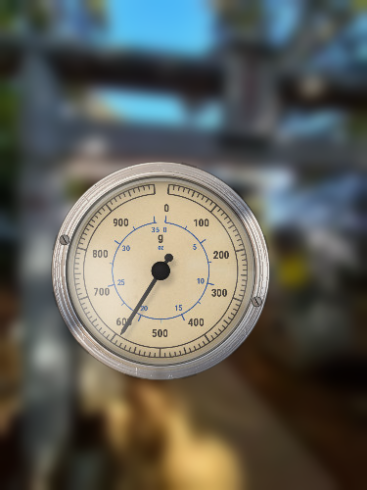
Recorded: 590 g
